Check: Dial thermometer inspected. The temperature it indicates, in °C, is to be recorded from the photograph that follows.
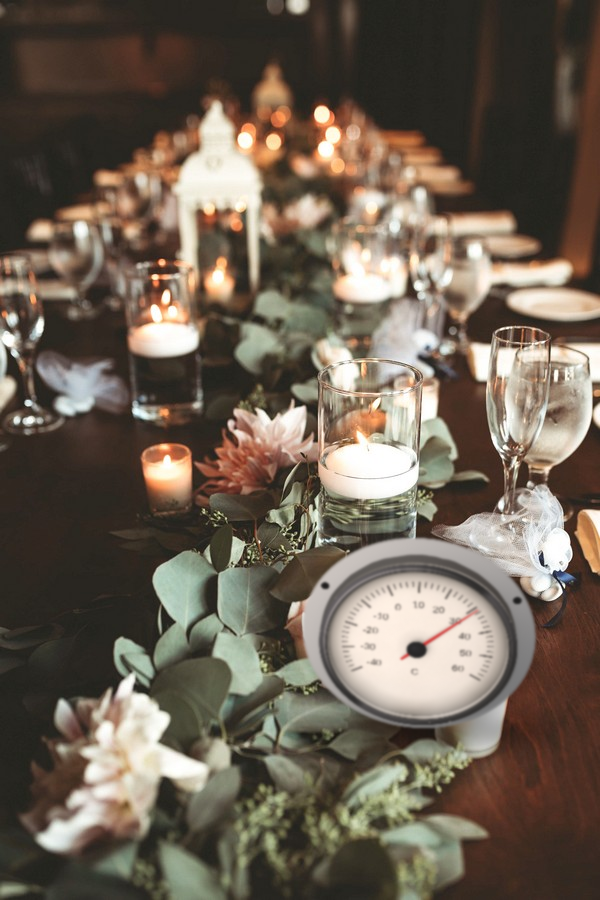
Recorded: 30 °C
